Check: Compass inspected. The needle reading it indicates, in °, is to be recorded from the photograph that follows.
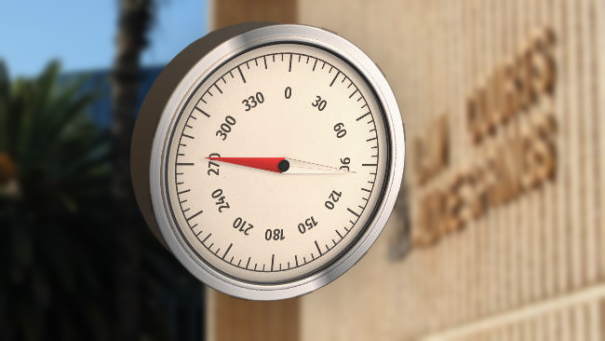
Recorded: 275 °
